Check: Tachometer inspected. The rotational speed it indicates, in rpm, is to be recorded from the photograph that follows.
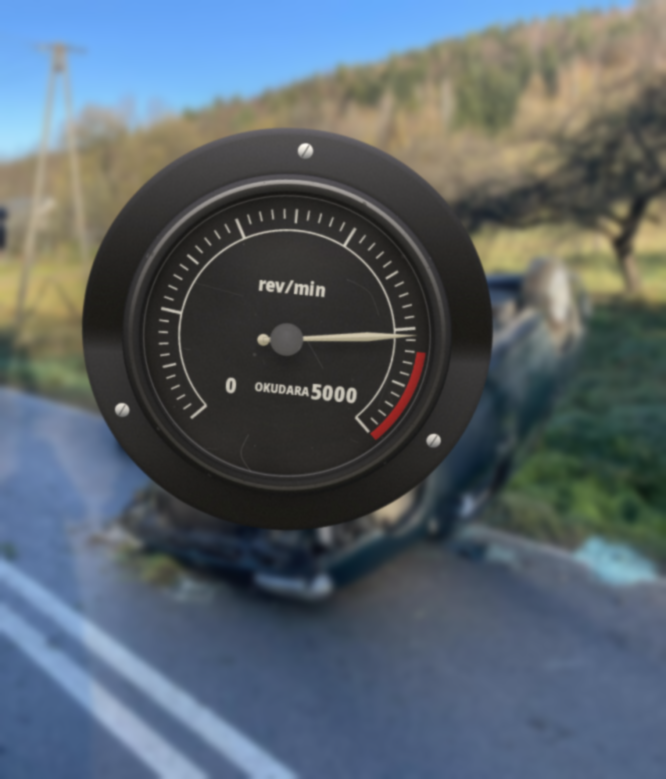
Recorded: 4050 rpm
